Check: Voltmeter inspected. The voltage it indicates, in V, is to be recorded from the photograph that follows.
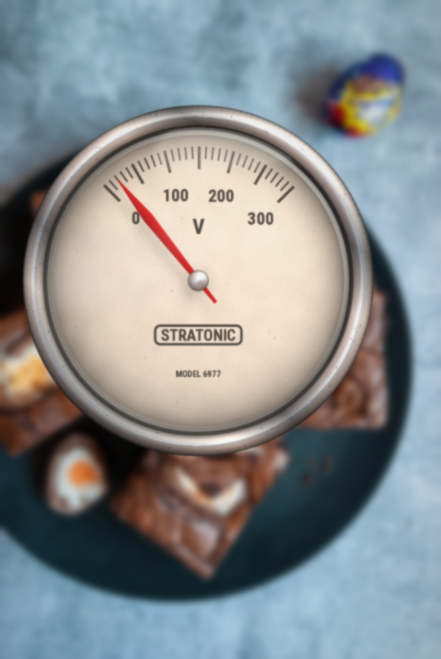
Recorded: 20 V
